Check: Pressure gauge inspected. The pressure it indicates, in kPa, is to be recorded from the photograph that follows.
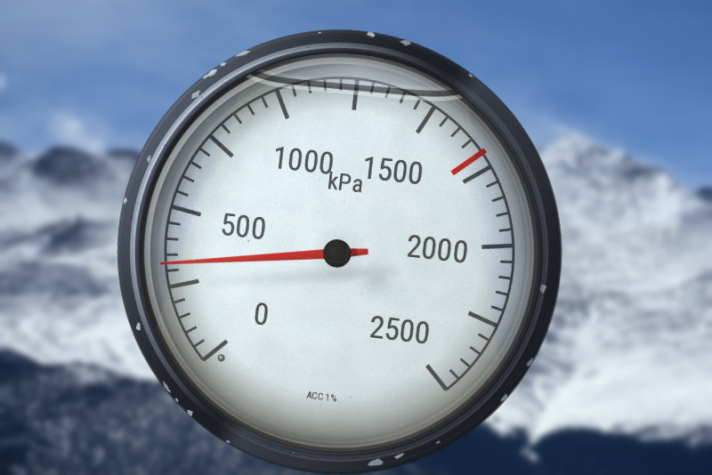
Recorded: 325 kPa
